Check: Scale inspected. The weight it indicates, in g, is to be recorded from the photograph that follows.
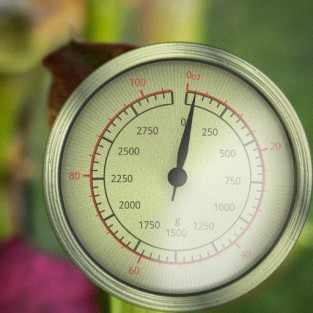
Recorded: 50 g
